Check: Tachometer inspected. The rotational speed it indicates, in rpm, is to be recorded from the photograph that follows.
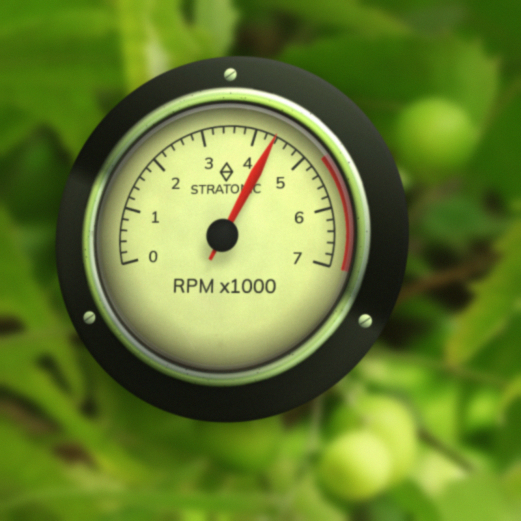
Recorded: 4400 rpm
